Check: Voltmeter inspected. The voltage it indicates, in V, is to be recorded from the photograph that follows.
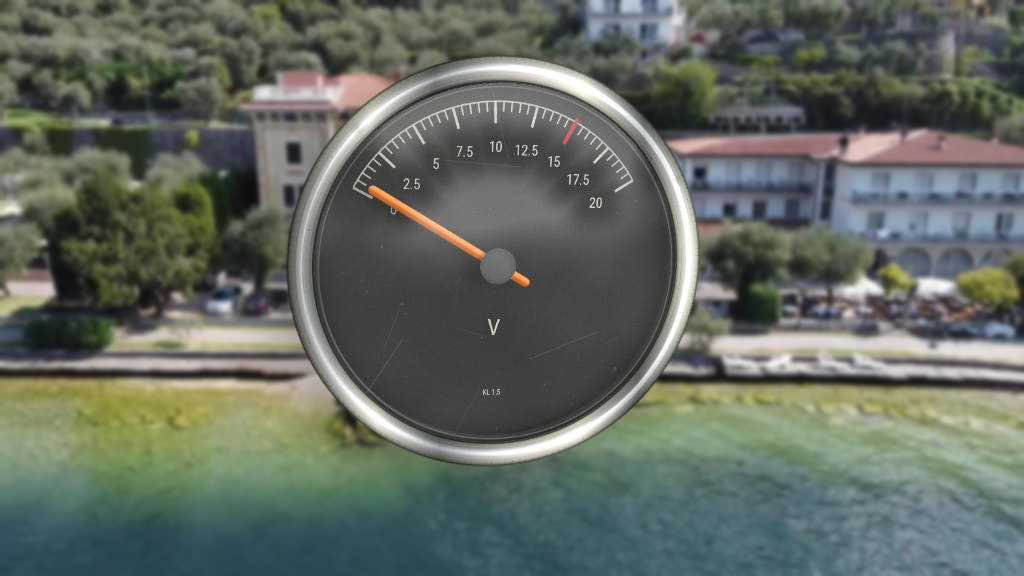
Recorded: 0.5 V
